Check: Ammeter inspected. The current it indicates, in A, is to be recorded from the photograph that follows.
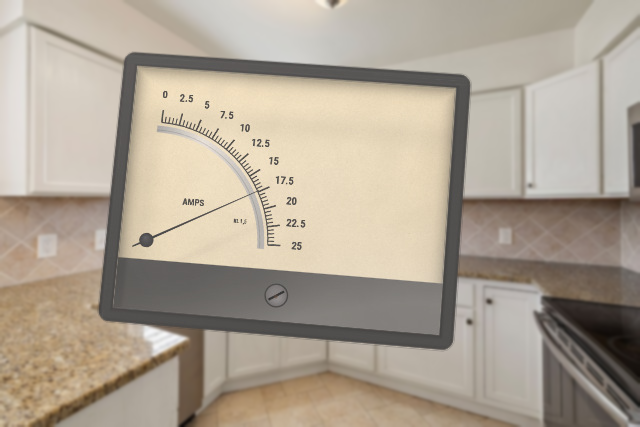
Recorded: 17.5 A
